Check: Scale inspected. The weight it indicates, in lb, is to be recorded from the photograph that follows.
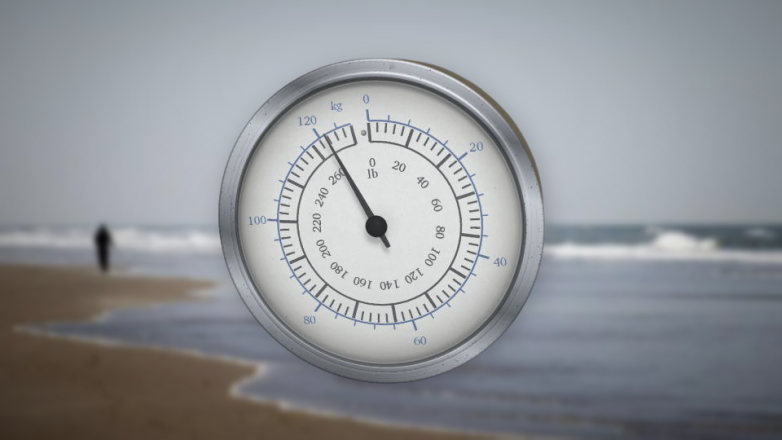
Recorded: 268 lb
